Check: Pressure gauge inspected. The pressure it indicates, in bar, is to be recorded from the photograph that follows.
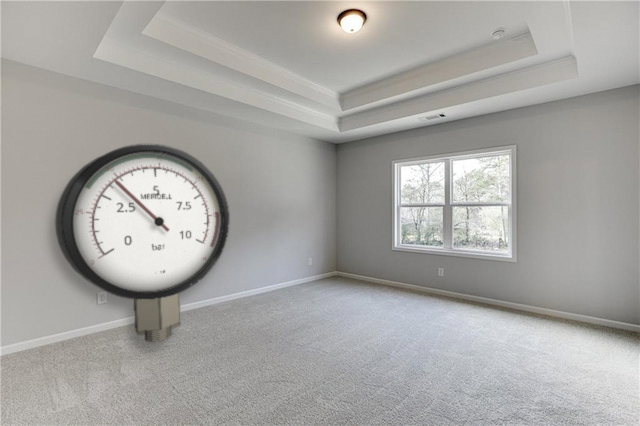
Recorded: 3.25 bar
